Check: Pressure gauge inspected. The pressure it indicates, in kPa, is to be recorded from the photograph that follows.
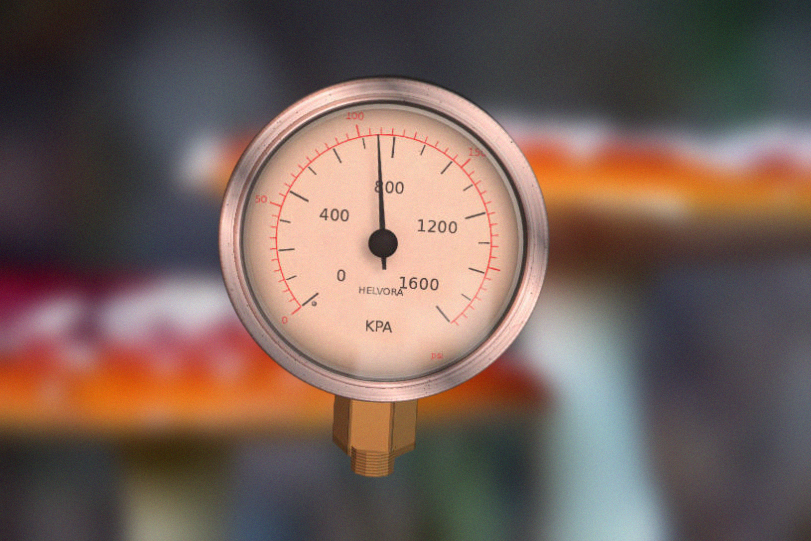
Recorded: 750 kPa
